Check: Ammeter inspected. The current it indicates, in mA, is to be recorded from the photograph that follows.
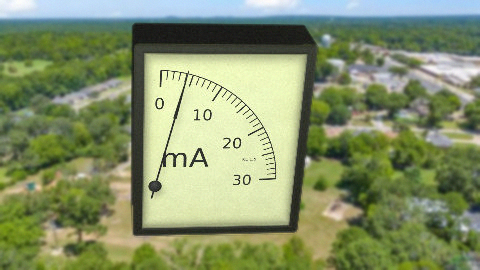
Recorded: 4 mA
